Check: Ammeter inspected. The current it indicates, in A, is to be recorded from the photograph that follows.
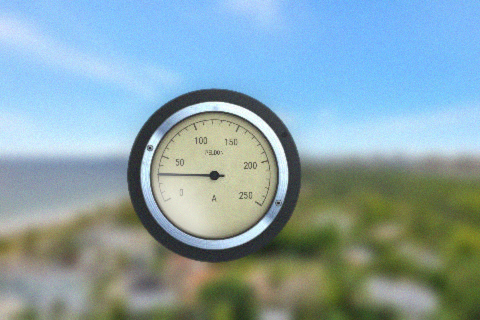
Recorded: 30 A
